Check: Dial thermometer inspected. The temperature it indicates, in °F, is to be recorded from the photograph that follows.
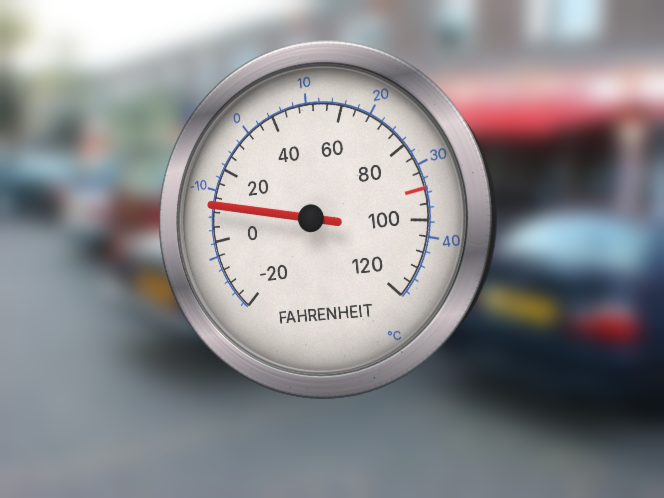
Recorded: 10 °F
